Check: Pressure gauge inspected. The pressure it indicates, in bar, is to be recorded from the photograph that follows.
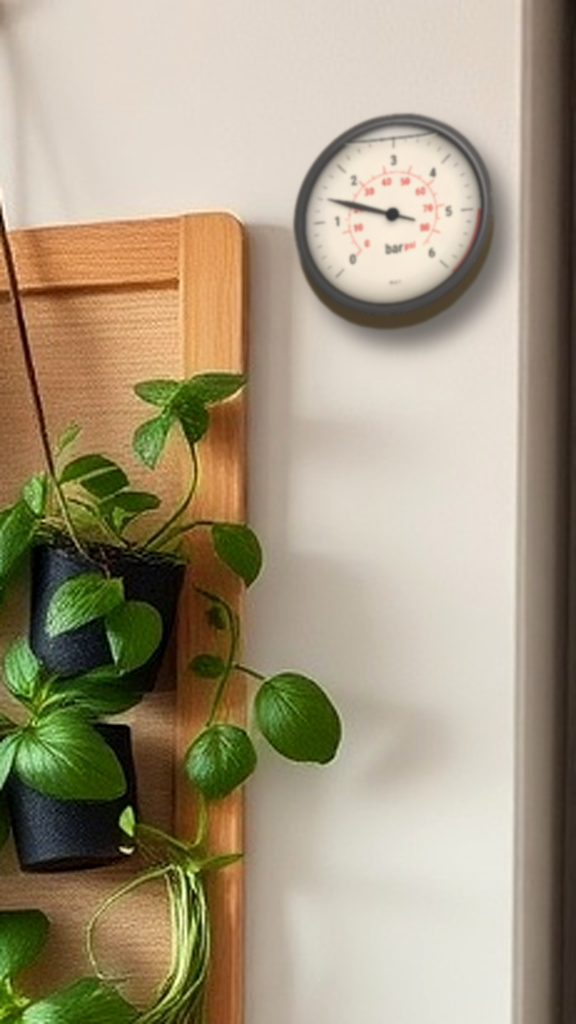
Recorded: 1.4 bar
